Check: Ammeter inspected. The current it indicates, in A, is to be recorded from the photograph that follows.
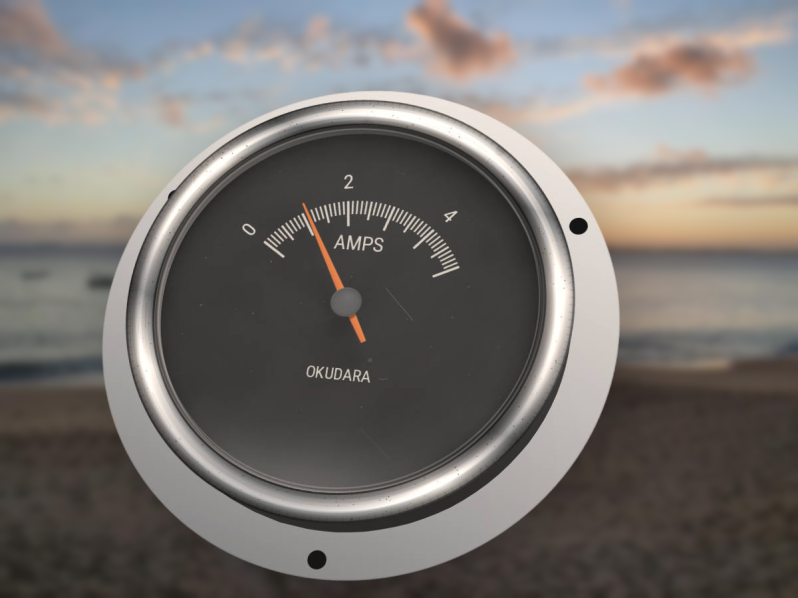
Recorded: 1.1 A
